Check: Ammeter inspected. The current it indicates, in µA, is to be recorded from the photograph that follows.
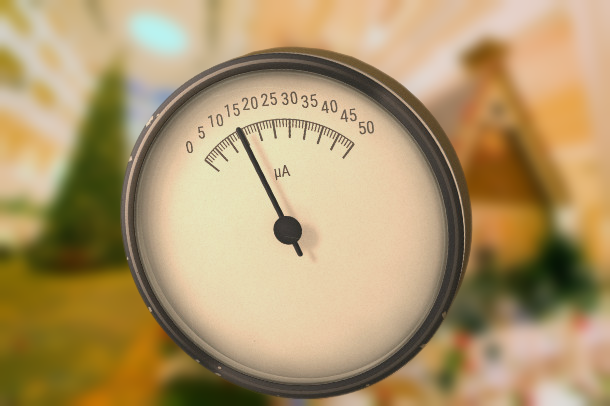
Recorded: 15 µA
